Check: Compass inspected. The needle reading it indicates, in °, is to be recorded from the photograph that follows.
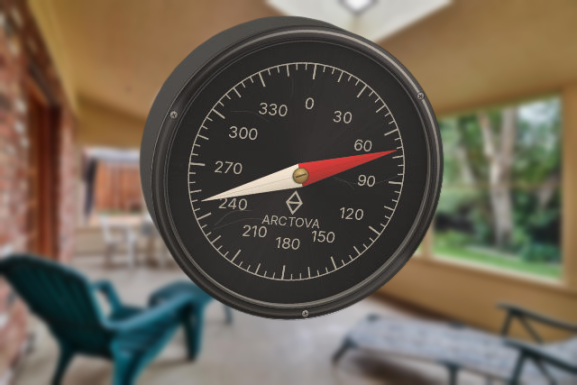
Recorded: 70 °
